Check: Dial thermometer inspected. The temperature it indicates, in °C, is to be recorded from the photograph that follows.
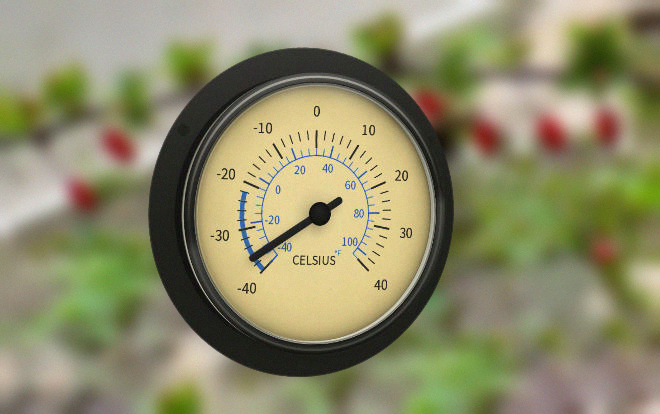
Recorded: -36 °C
